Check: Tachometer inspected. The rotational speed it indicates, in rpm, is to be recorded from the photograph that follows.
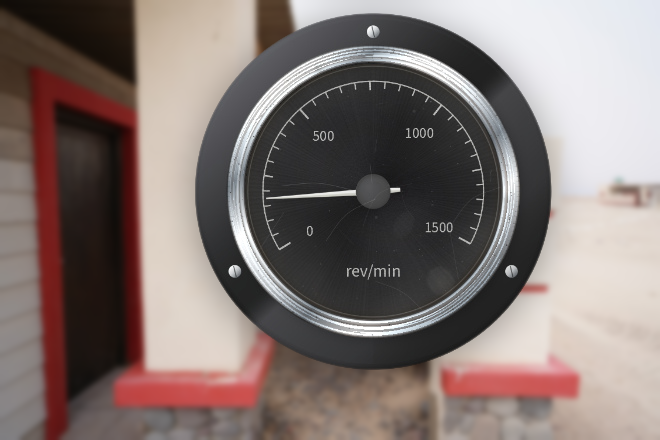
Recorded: 175 rpm
